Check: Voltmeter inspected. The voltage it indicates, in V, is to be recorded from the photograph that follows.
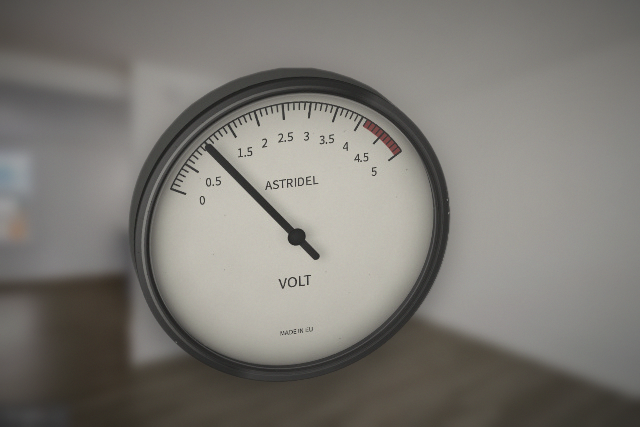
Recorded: 1 V
